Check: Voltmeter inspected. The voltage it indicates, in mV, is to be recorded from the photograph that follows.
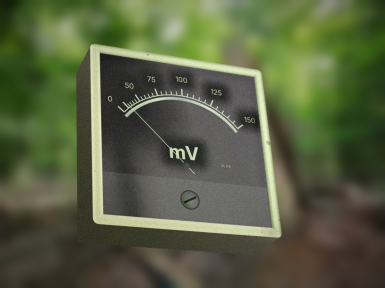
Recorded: 25 mV
